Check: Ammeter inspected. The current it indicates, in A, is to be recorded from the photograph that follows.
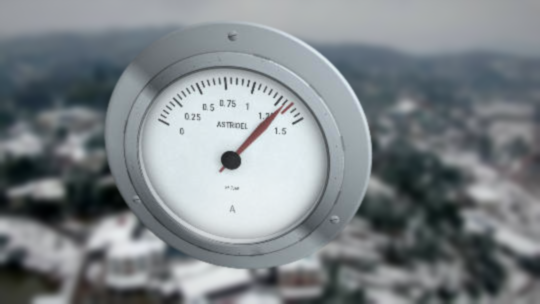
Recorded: 1.3 A
